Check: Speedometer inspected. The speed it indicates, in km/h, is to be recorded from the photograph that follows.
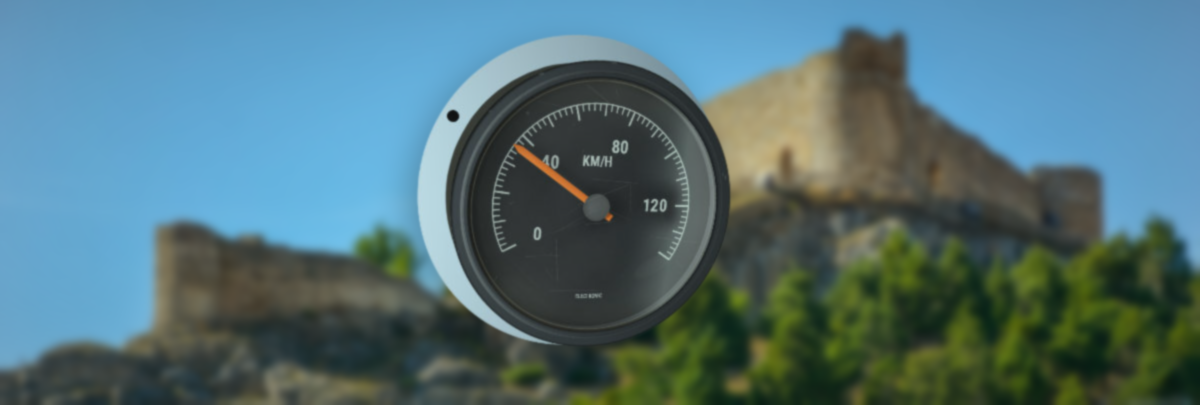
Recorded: 36 km/h
